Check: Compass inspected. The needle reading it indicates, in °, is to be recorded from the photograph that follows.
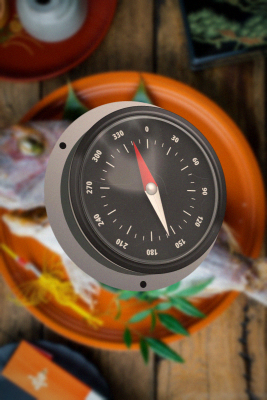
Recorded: 340 °
